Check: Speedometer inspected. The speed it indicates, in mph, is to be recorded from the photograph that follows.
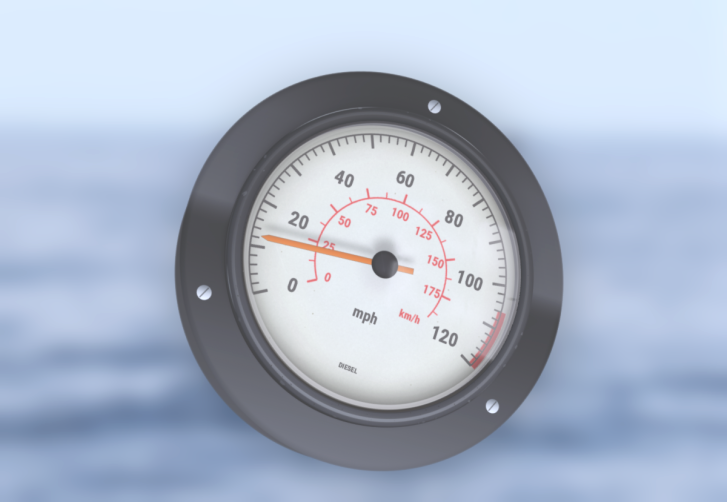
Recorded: 12 mph
